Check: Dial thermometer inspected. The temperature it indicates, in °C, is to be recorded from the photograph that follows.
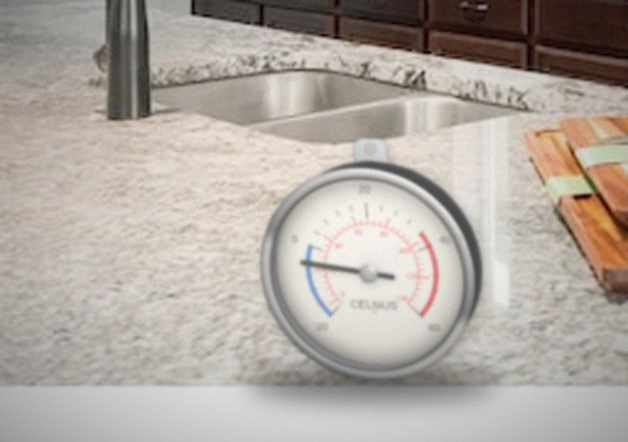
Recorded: -4 °C
